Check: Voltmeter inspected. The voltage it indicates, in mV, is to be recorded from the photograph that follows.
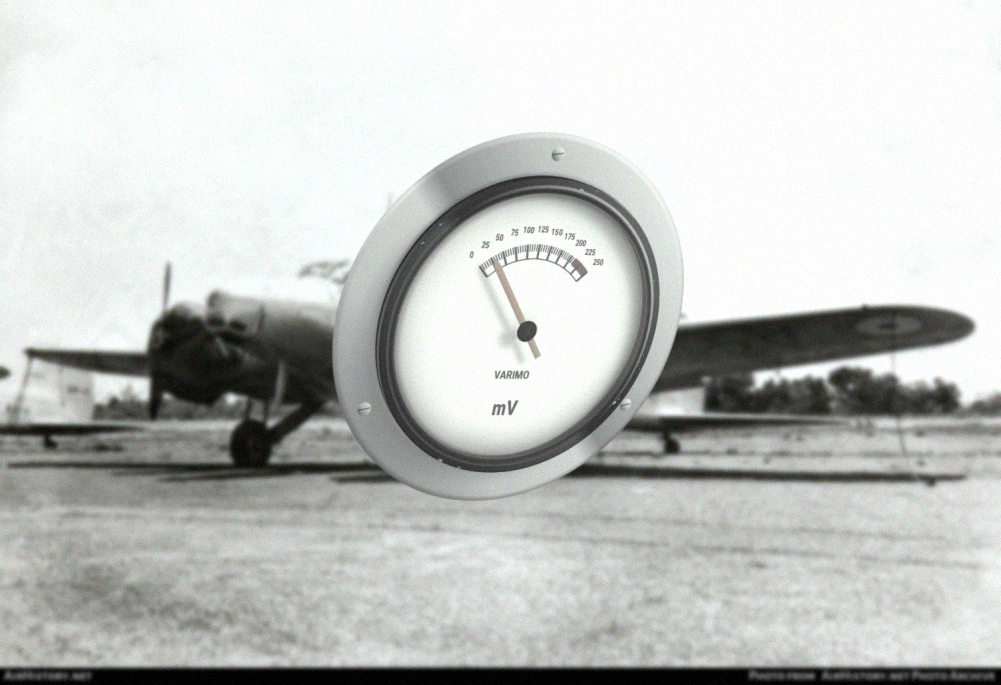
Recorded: 25 mV
